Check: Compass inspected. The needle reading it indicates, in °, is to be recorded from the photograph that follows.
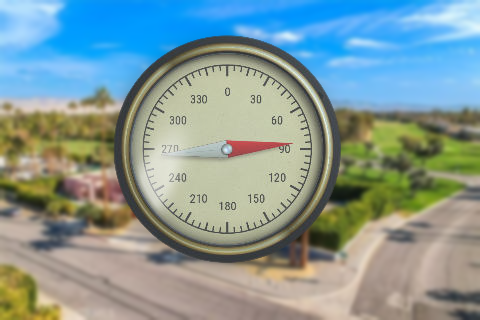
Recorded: 85 °
